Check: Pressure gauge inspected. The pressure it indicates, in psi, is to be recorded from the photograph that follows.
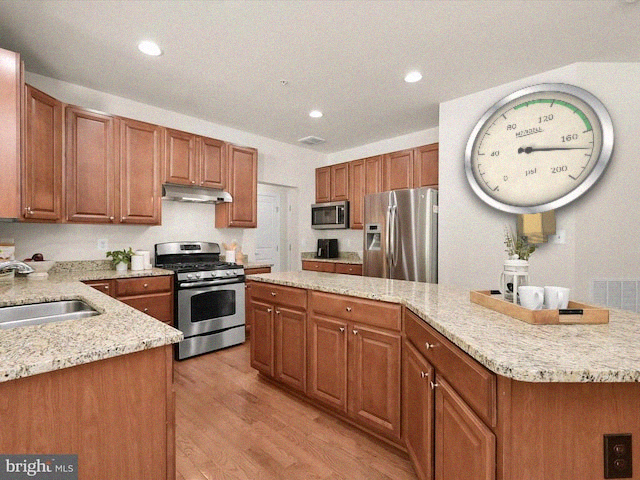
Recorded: 175 psi
